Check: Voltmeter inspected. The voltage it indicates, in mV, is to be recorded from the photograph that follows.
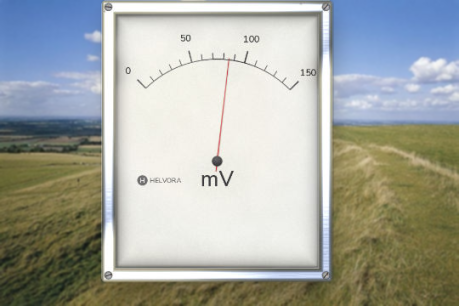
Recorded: 85 mV
